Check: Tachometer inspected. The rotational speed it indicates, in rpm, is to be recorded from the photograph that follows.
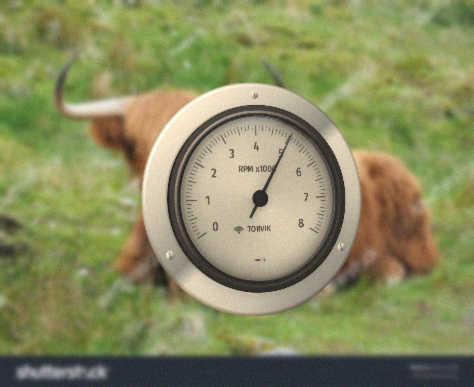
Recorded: 5000 rpm
